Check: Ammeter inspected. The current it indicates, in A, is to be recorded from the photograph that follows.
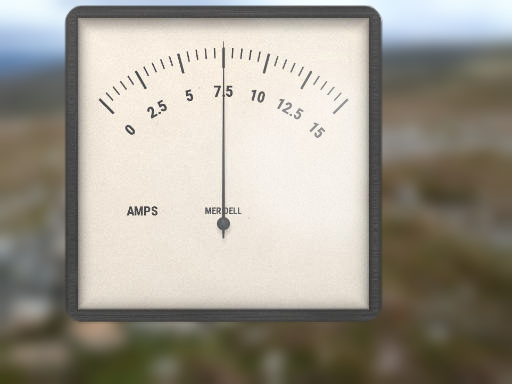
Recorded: 7.5 A
